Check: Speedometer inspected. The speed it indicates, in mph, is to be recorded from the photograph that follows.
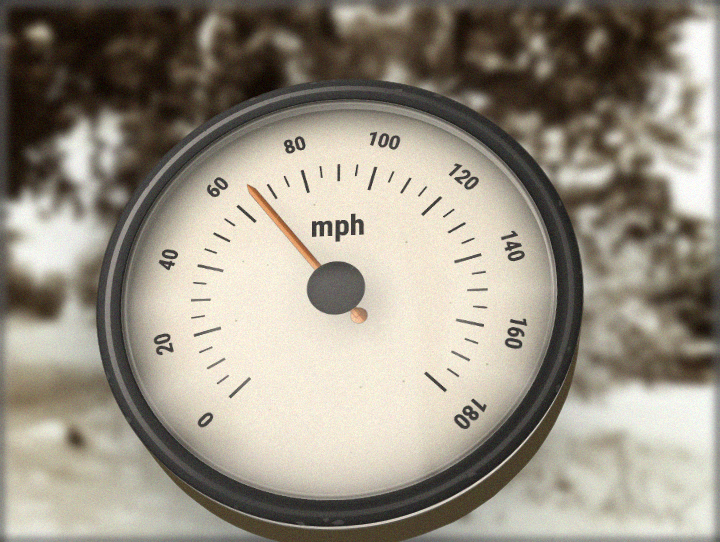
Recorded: 65 mph
